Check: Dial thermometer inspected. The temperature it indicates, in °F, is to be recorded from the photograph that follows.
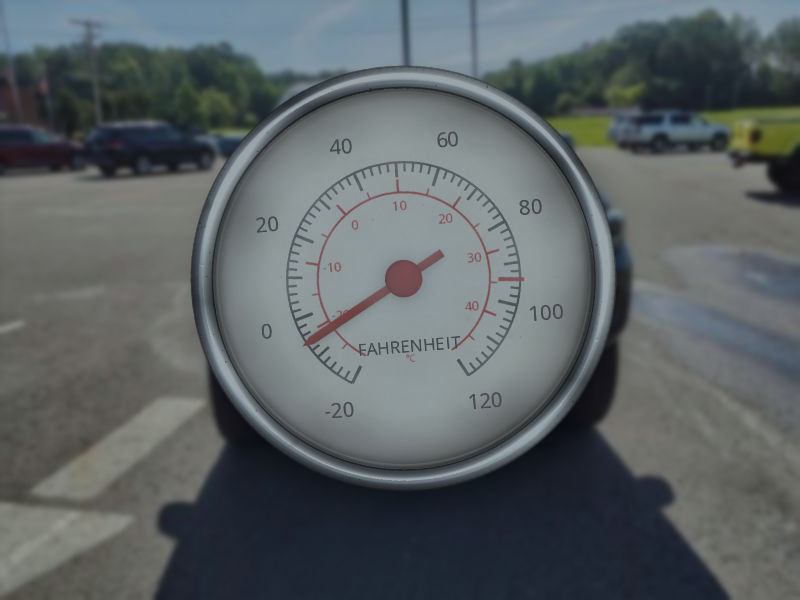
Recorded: -6 °F
